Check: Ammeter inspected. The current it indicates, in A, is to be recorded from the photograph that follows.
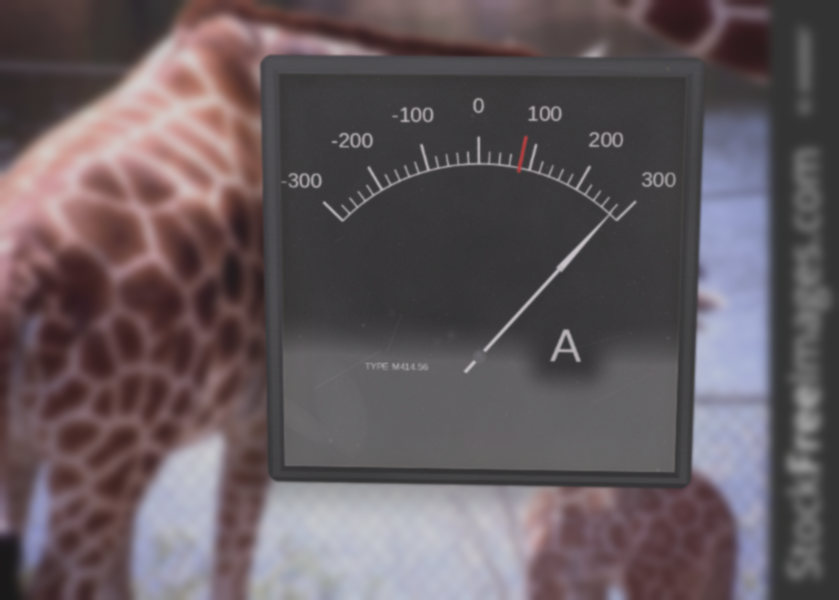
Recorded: 280 A
